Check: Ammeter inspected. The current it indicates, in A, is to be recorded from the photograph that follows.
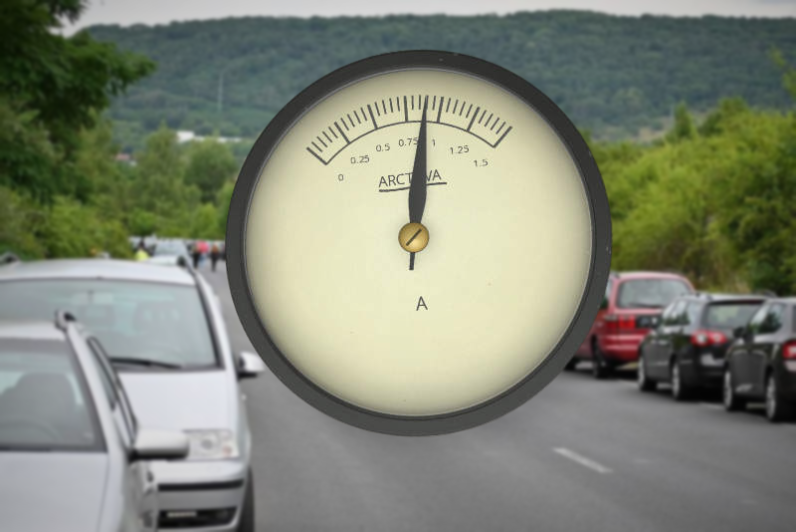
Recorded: 0.9 A
